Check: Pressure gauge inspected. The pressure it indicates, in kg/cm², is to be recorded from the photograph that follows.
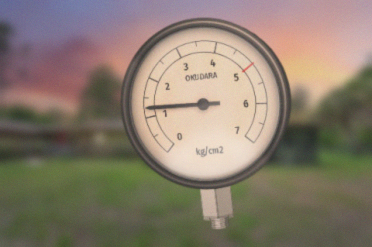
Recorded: 1.25 kg/cm²
